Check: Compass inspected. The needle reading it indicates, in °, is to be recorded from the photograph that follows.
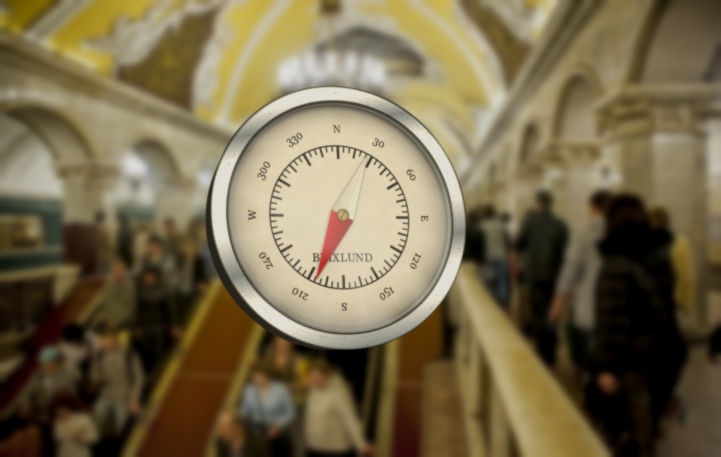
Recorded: 205 °
